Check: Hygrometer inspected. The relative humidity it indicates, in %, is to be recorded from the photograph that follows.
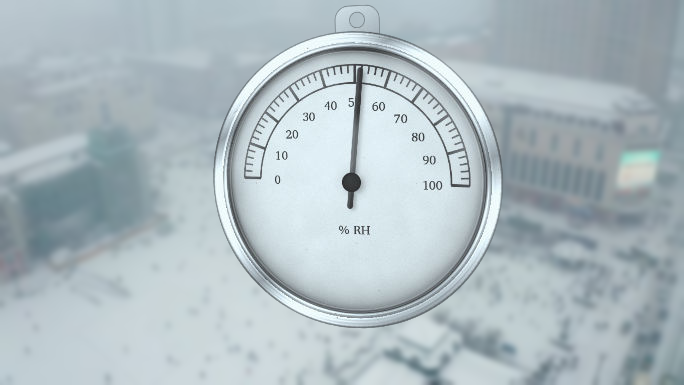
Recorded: 52 %
